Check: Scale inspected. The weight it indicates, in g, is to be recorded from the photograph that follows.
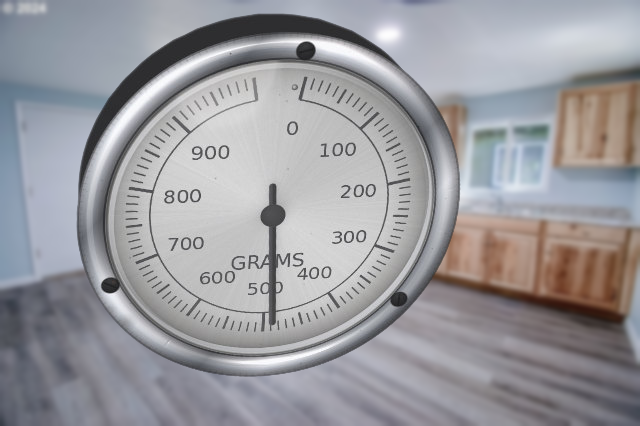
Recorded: 490 g
